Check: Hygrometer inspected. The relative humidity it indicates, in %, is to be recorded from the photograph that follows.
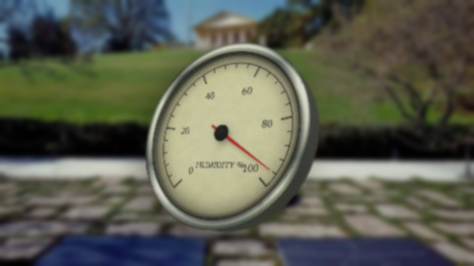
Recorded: 96 %
